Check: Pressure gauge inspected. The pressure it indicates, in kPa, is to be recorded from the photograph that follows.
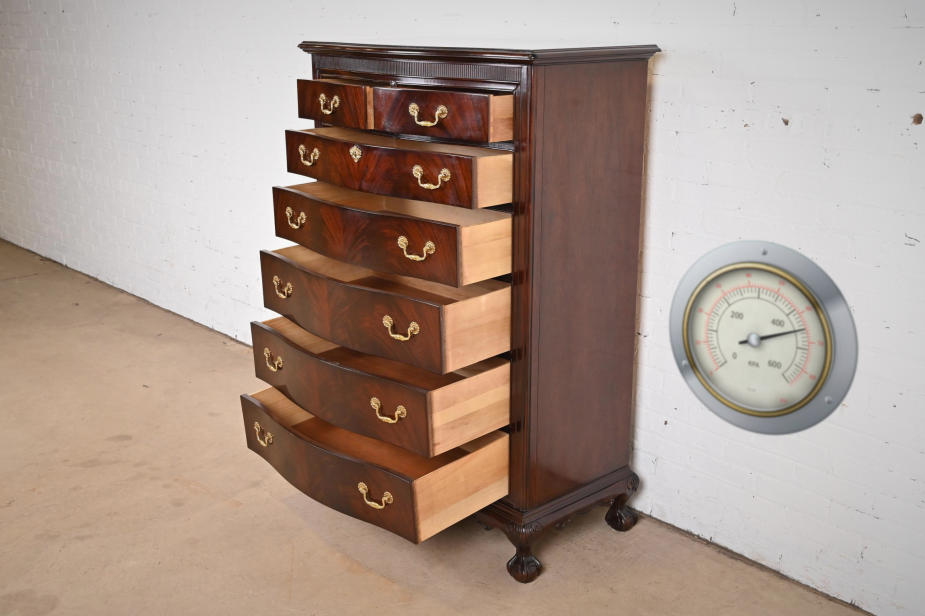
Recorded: 450 kPa
